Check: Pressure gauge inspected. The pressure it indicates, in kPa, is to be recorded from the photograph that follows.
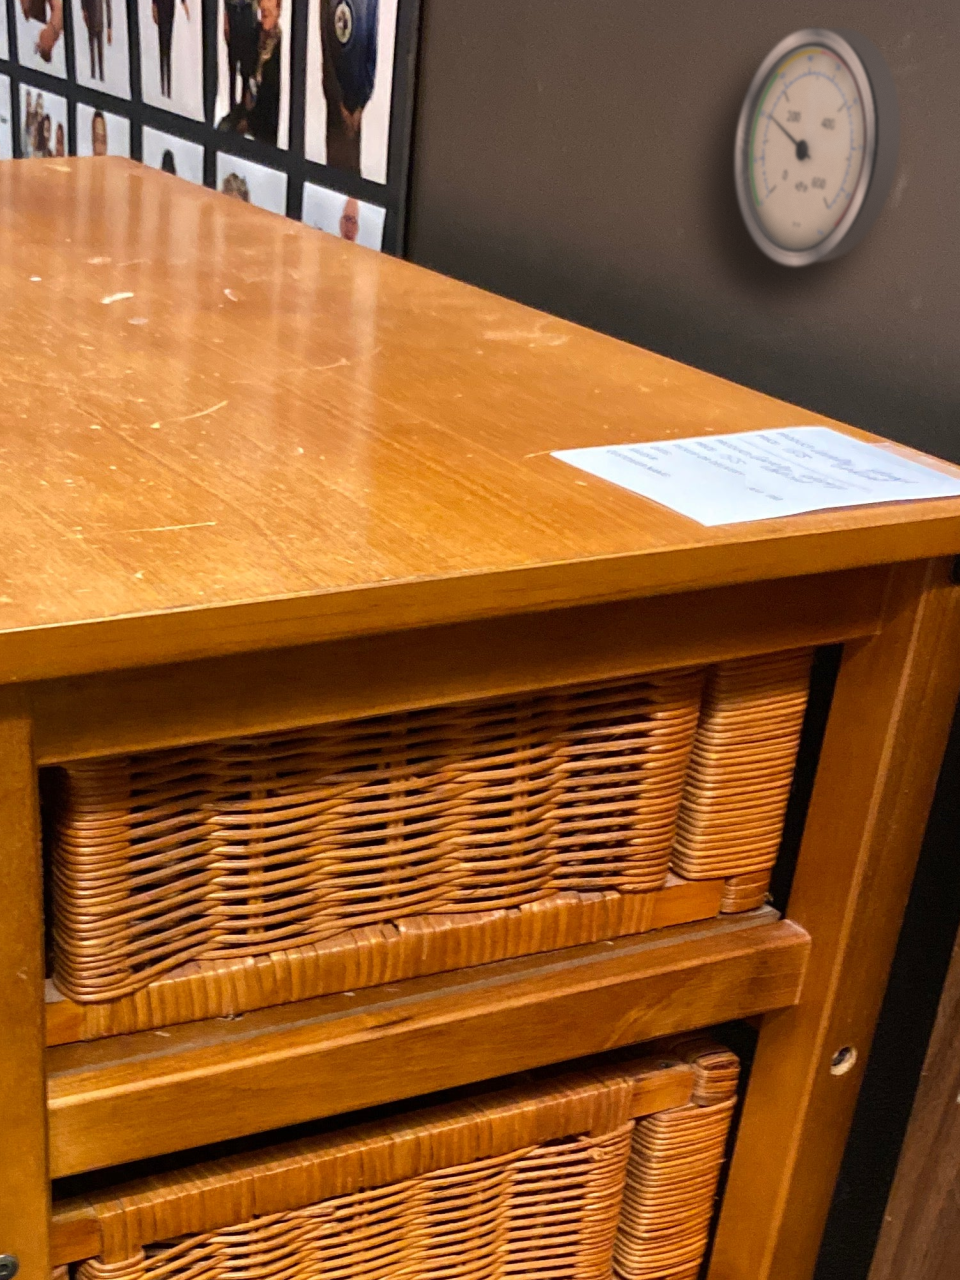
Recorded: 150 kPa
